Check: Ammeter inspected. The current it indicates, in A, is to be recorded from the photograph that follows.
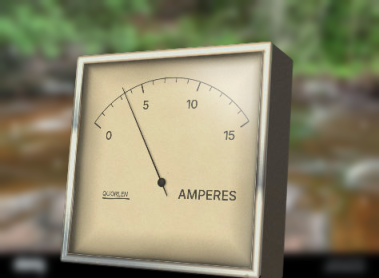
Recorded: 3.5 A
